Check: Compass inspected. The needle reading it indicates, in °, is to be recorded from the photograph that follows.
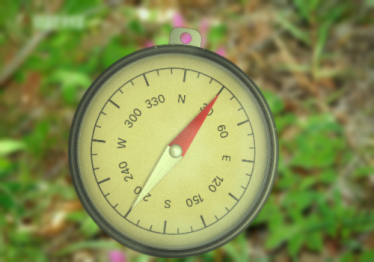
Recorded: 30 °
